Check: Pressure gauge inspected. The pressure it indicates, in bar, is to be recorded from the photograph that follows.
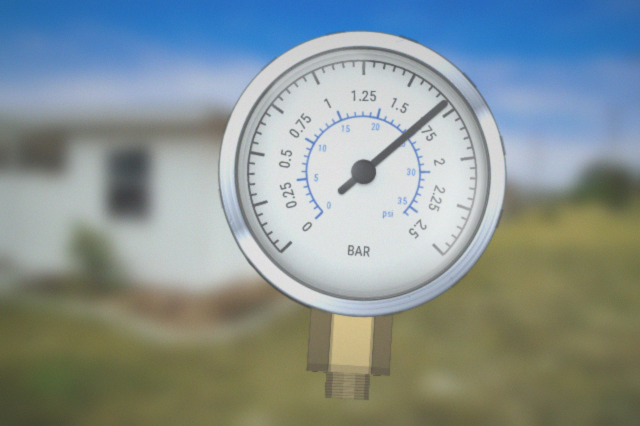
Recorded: 1.7 bar
